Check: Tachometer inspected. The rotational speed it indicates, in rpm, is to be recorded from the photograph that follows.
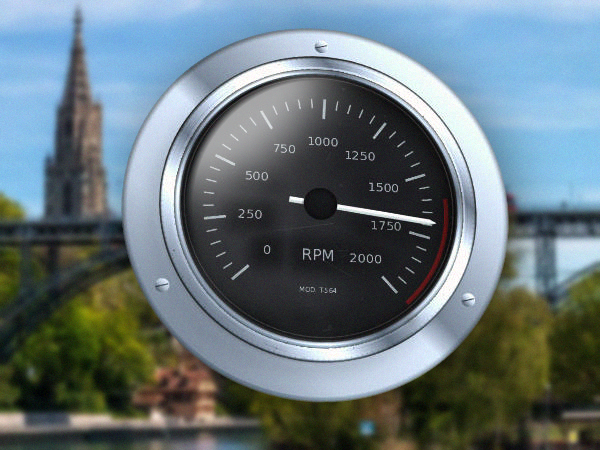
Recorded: 1700 rpm
